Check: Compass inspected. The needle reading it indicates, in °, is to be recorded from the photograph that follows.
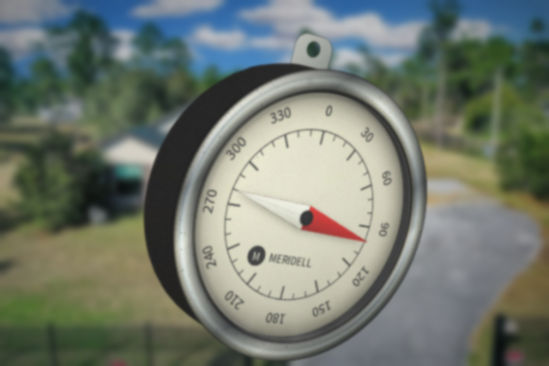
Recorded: 100 °
